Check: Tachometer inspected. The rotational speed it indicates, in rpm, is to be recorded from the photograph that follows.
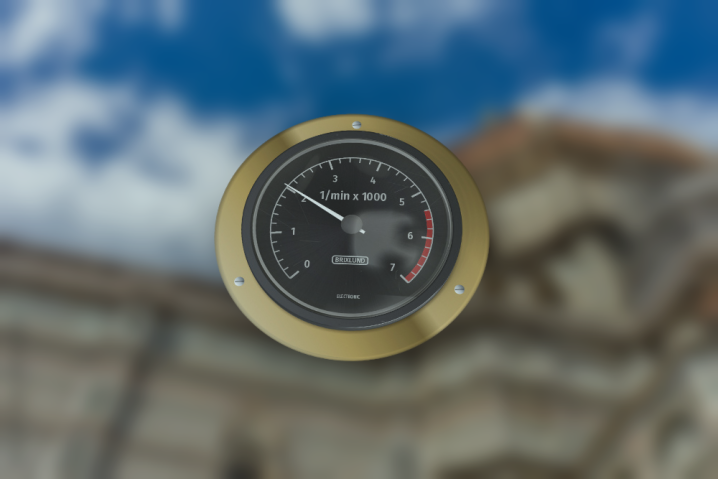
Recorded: 2000 rpm
